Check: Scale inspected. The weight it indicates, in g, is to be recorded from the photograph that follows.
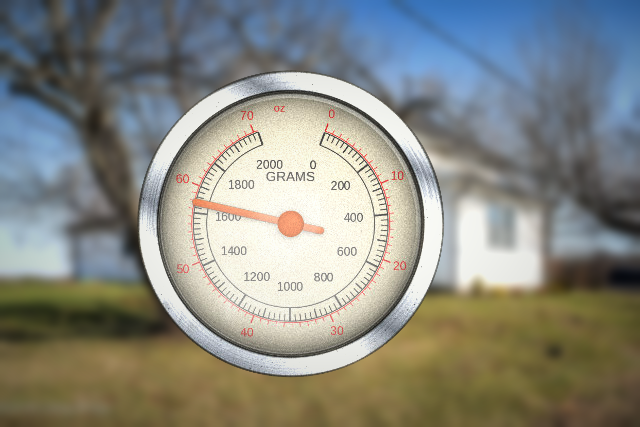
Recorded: 1640 g
